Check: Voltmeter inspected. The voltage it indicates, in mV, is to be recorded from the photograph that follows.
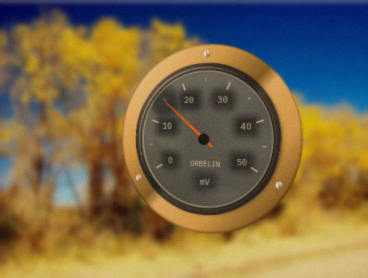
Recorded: 15 mV
